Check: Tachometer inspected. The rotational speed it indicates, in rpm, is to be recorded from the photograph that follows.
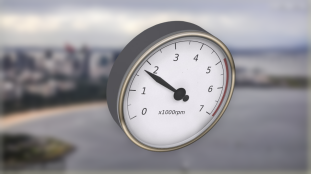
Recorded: 1750 rpm
